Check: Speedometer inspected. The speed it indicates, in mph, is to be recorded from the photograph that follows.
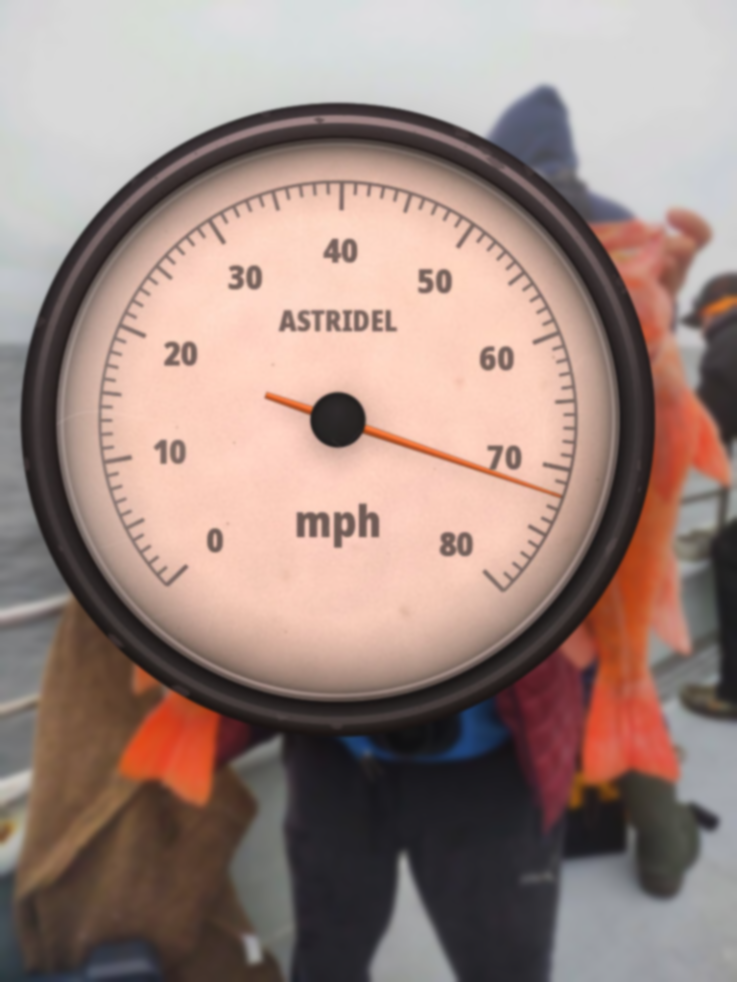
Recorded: 72 mph
